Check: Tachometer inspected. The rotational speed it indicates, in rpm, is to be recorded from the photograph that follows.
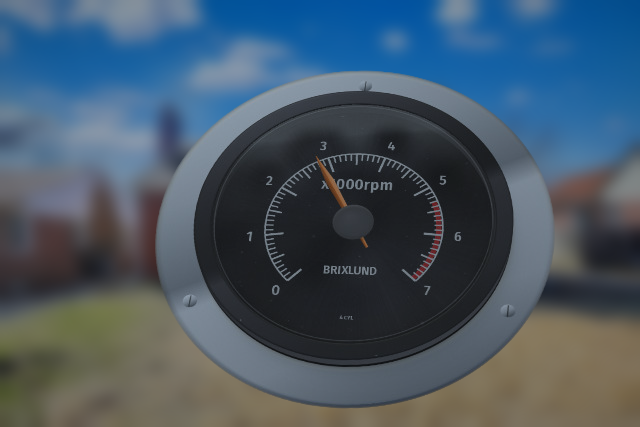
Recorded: 2800 rpm
